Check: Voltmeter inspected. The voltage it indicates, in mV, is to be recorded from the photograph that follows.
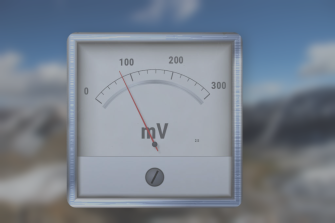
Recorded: 80 mV
